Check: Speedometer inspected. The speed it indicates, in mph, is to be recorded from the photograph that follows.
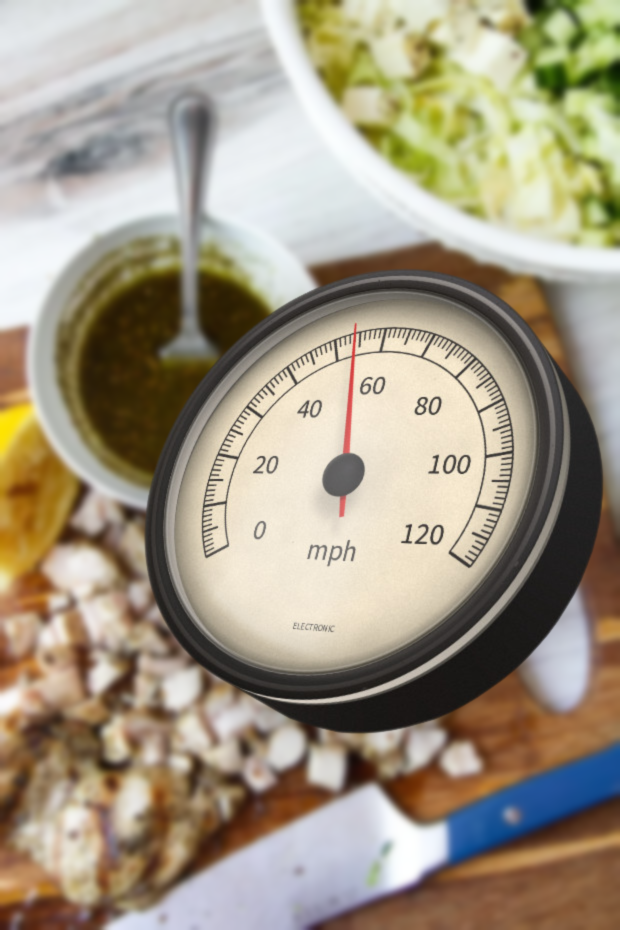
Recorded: 55 mph
